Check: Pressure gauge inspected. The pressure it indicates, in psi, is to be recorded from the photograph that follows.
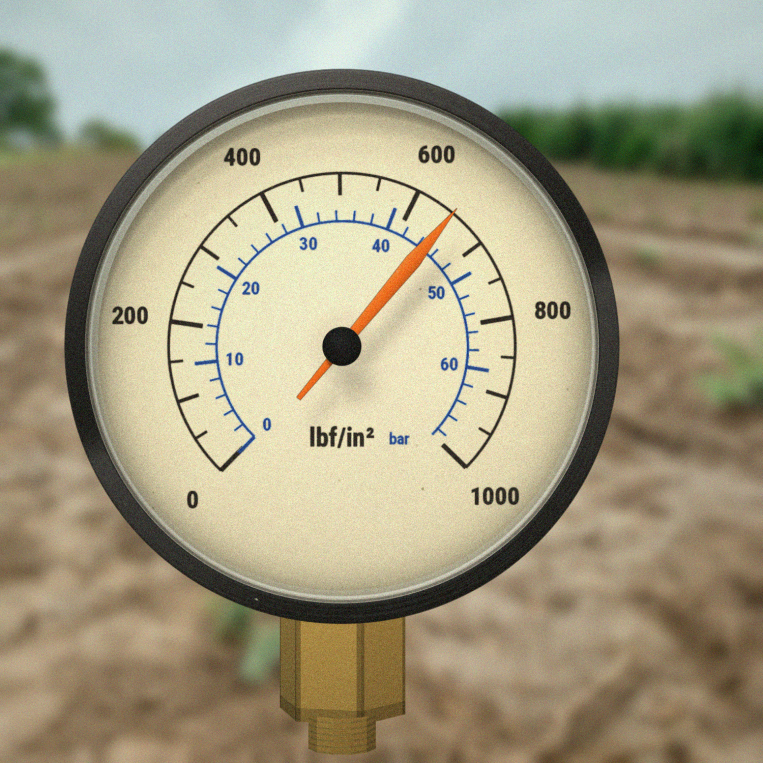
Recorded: 650 psi
